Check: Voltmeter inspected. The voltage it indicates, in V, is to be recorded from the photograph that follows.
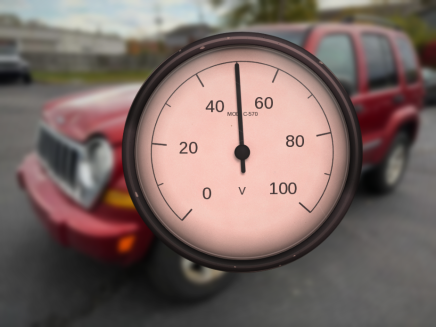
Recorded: 50 V
